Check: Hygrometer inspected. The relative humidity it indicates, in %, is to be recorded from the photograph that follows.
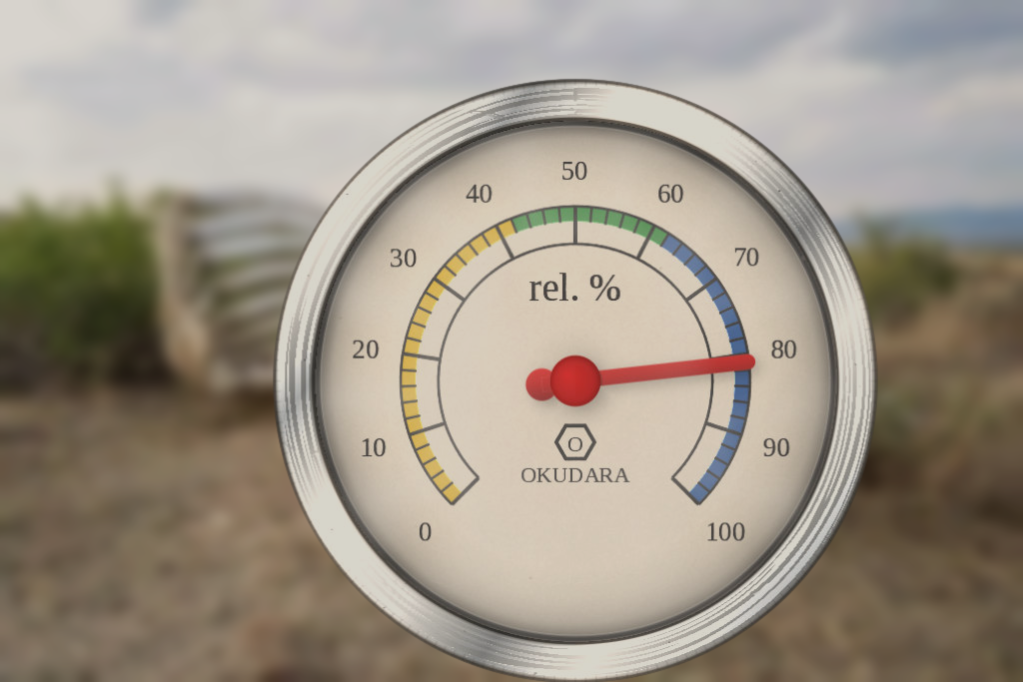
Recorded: 81 %
